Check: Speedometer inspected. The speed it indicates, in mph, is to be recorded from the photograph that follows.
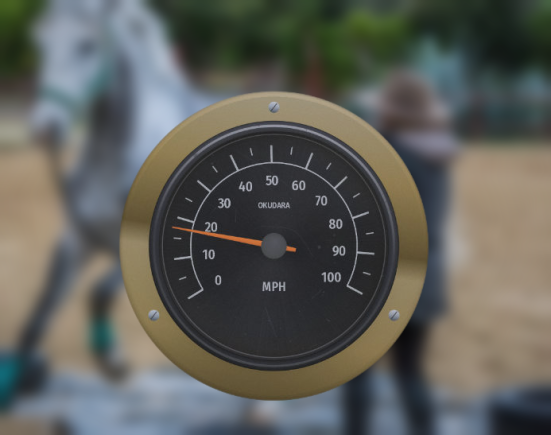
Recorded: 17.5 mph
